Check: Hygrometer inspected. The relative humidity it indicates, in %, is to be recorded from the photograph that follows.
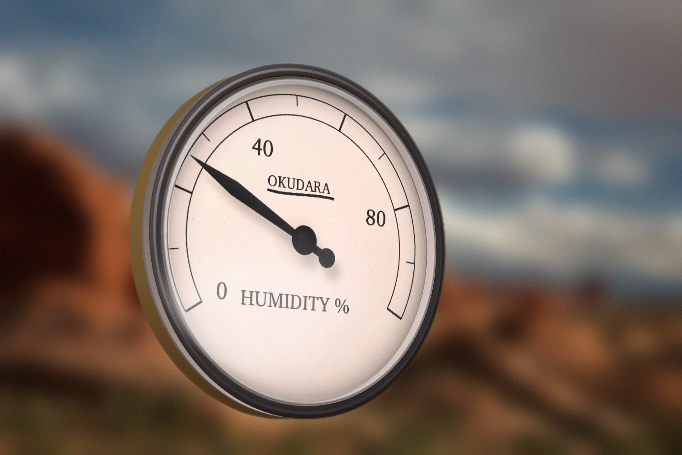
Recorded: 25 %
